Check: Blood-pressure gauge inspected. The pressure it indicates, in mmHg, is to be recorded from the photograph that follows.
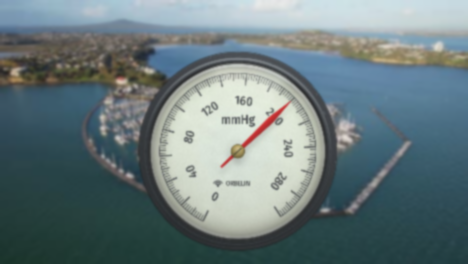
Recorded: 200 mmHg
